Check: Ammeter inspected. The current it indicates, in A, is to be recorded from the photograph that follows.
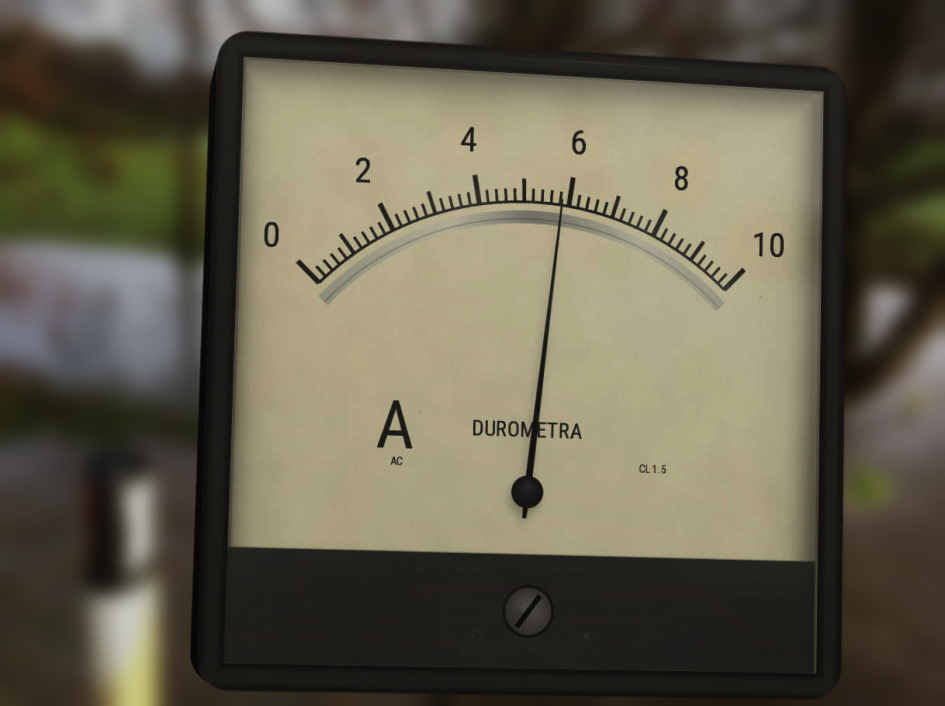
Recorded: 5.8 A
